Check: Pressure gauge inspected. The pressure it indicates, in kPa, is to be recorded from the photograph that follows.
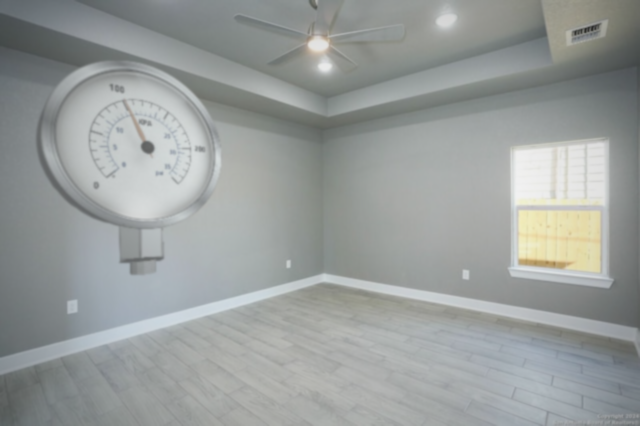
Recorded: 100 kPa
